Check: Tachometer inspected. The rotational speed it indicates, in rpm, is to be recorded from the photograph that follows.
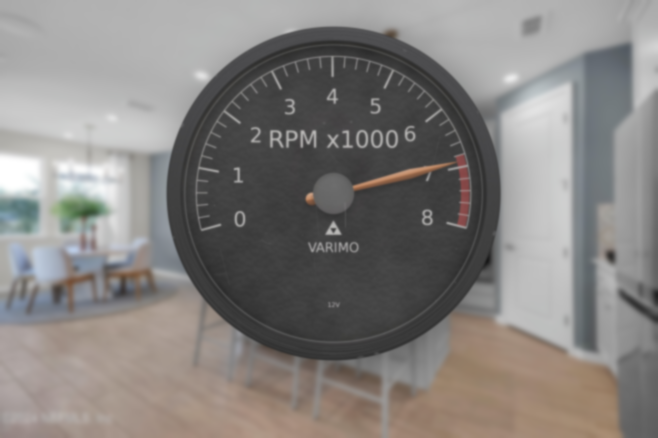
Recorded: 6900 rpm
